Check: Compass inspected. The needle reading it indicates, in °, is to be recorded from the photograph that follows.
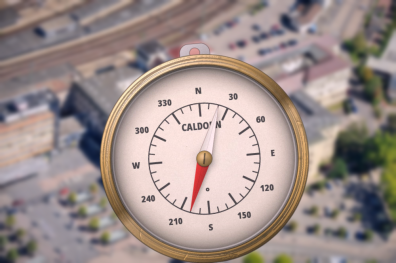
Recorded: 200 °
